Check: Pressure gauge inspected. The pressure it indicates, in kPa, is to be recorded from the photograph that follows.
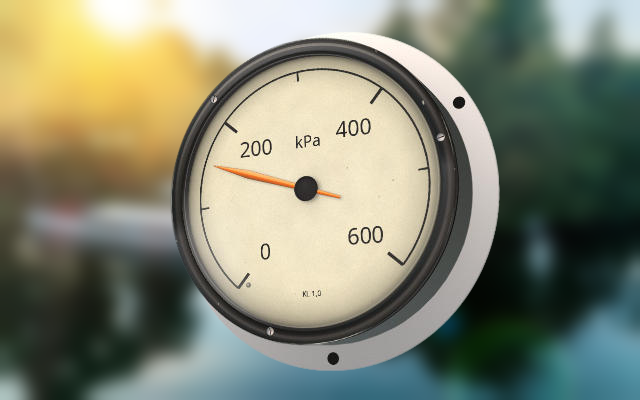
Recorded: 150 kPa
